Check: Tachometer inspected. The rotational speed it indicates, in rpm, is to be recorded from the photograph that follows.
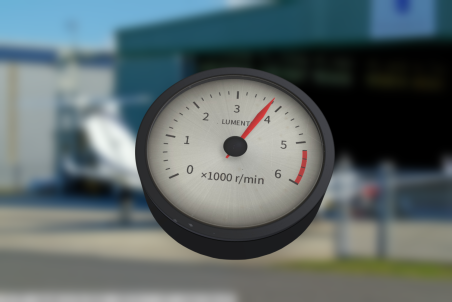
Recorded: 3800 rpm
